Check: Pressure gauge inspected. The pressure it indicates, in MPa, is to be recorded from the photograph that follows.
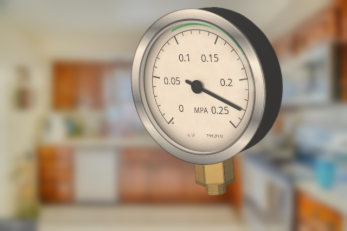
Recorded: 0.23 MPa
